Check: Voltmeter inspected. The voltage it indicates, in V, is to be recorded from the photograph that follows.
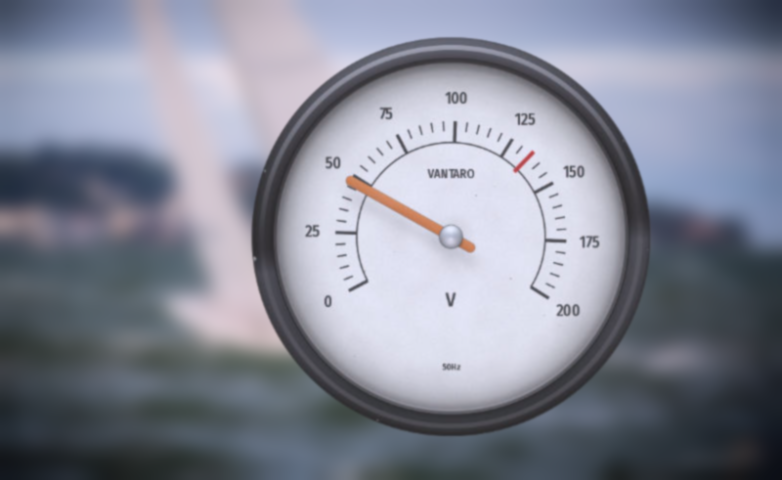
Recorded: 47.5 V
